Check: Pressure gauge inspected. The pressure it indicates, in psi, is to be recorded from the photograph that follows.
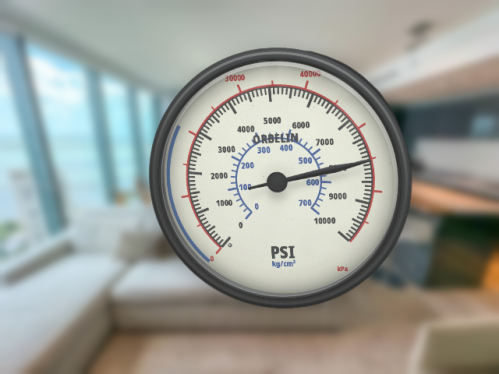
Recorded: 8000 psi
